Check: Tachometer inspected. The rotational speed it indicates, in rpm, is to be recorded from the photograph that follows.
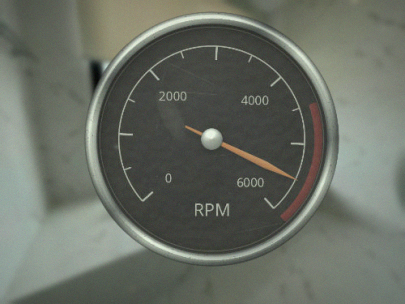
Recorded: 5500 rpm
